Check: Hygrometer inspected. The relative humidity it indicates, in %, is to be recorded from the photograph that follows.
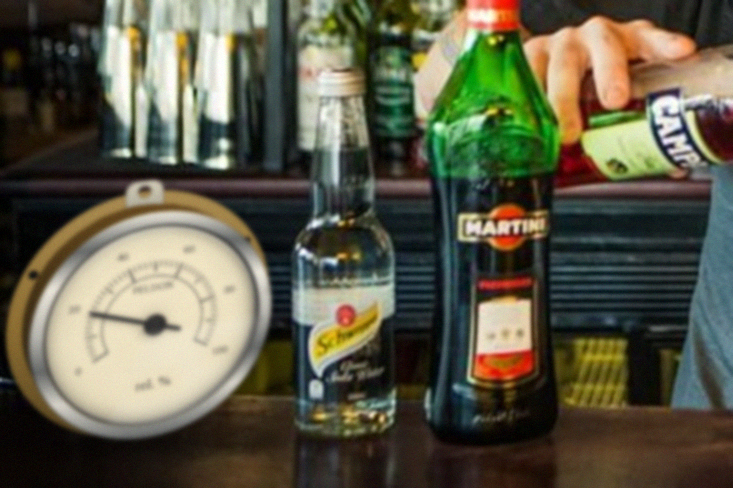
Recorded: 20 %
